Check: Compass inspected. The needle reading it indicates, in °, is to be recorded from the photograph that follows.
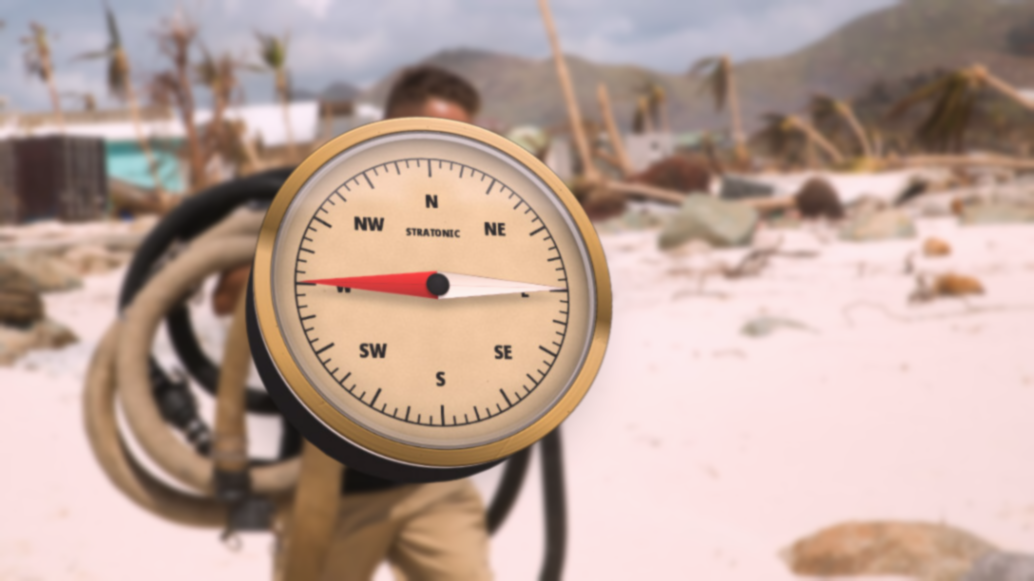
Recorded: 270 °
